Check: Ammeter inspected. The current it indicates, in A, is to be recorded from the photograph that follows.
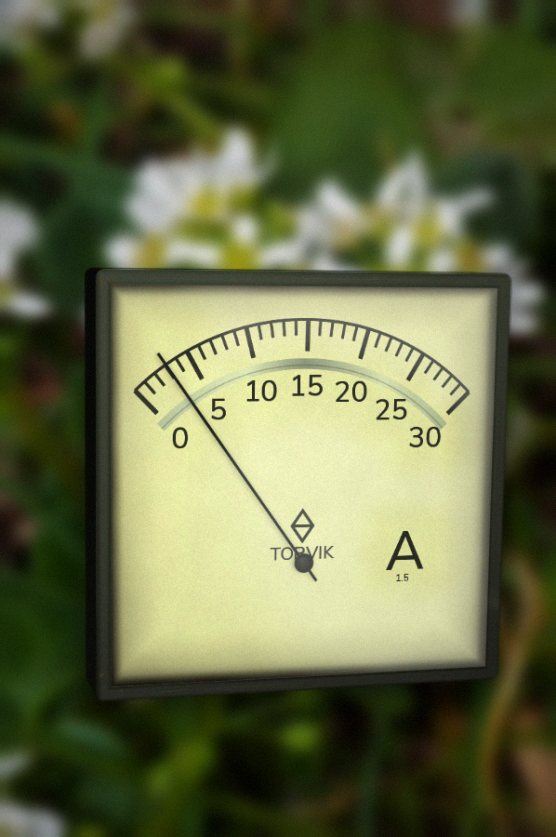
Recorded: 3 A
